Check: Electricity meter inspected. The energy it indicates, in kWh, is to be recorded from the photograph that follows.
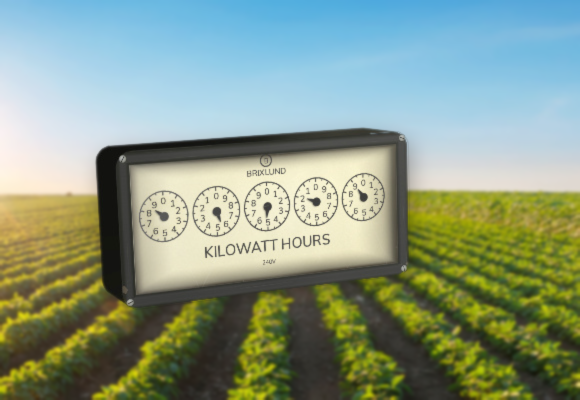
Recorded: 85519 kWh
